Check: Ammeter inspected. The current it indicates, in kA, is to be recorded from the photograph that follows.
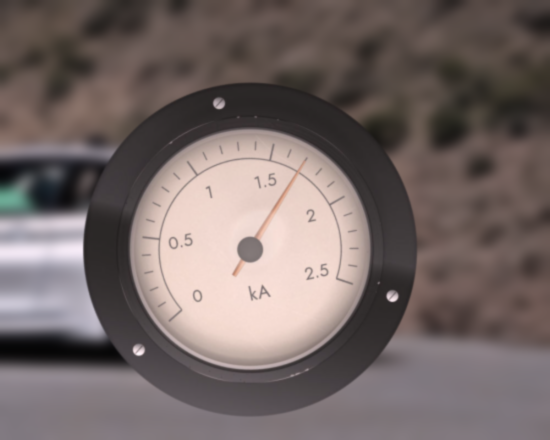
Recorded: 1.7 kA
